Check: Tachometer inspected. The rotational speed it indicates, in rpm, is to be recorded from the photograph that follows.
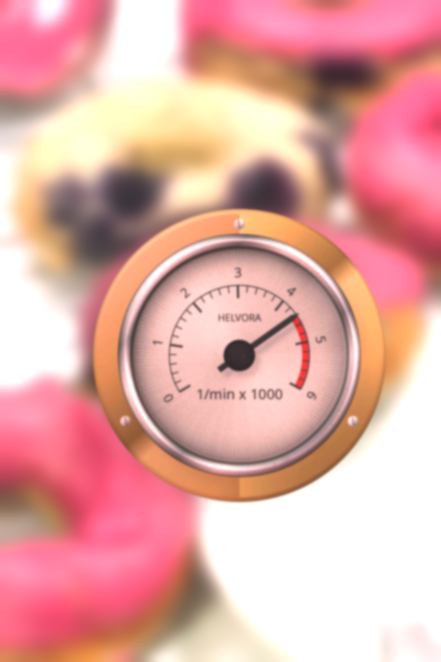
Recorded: 4400 rpm
